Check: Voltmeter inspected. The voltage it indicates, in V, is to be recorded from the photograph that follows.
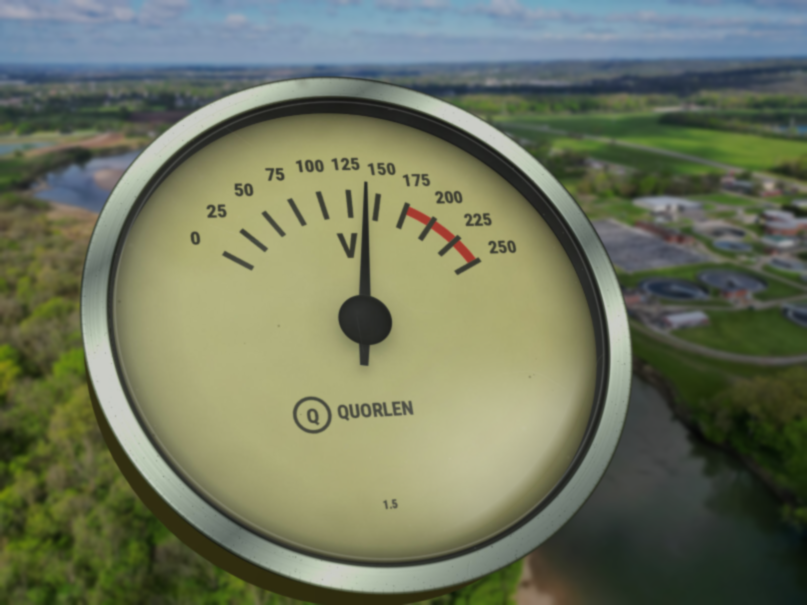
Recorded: 137.5 V
